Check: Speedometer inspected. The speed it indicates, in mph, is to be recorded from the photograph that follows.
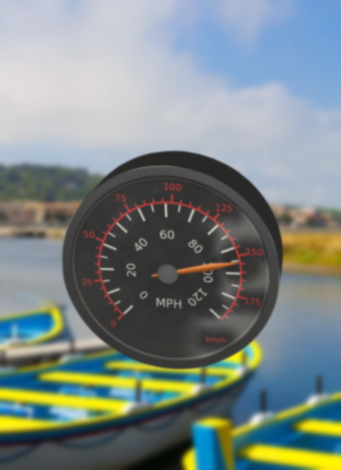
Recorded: 95 mph
